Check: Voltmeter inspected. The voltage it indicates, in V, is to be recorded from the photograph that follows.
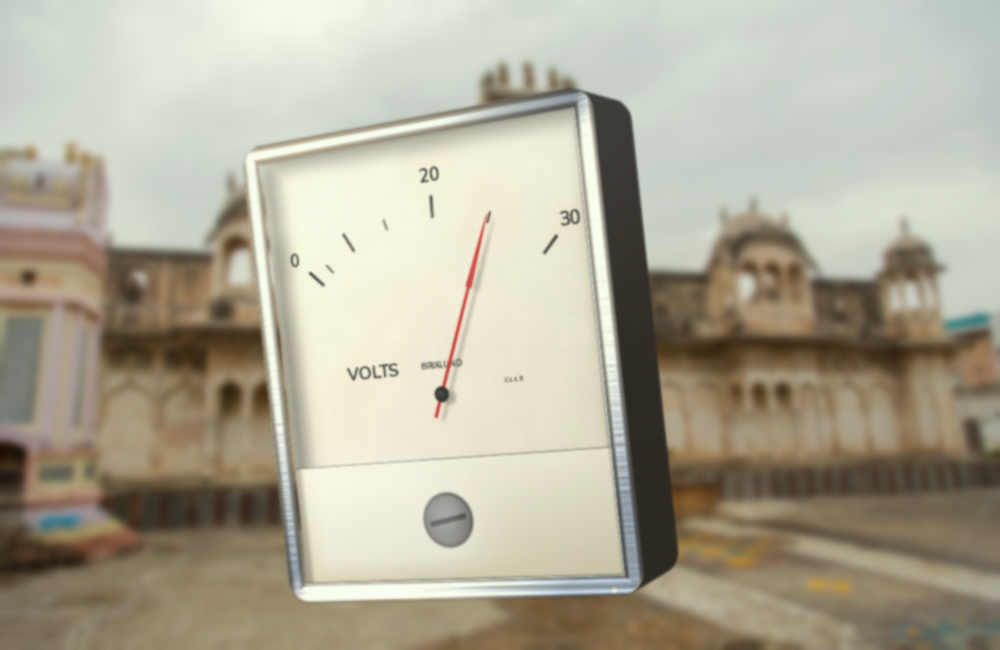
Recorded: 25 V
